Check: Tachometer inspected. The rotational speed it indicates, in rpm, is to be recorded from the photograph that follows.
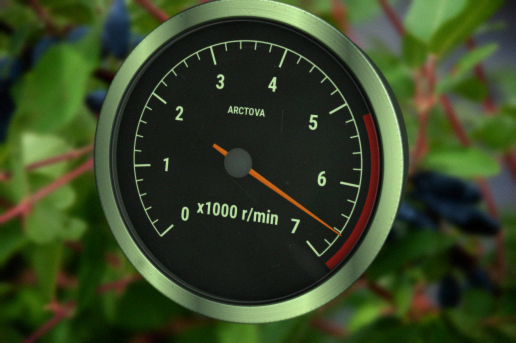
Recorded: 6600 rpm
